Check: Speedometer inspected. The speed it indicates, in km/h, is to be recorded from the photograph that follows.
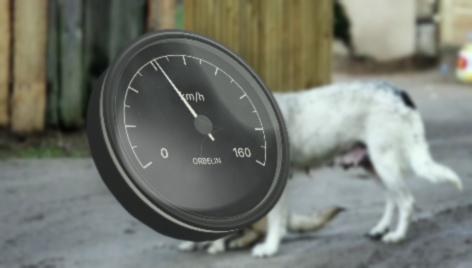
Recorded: 60 km/h
